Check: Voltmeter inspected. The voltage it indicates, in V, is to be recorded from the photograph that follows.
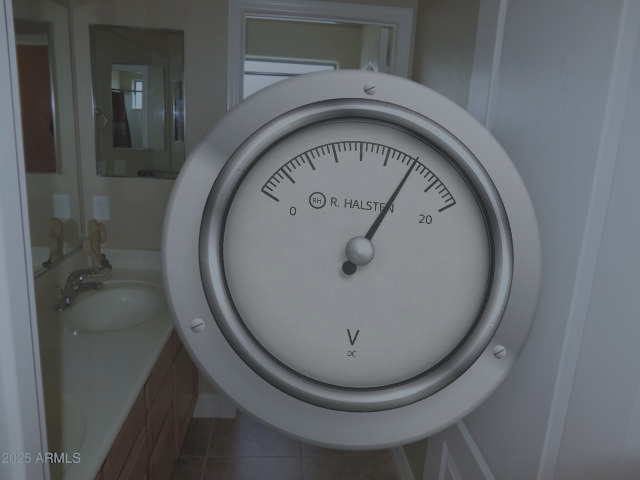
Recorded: 15 V
